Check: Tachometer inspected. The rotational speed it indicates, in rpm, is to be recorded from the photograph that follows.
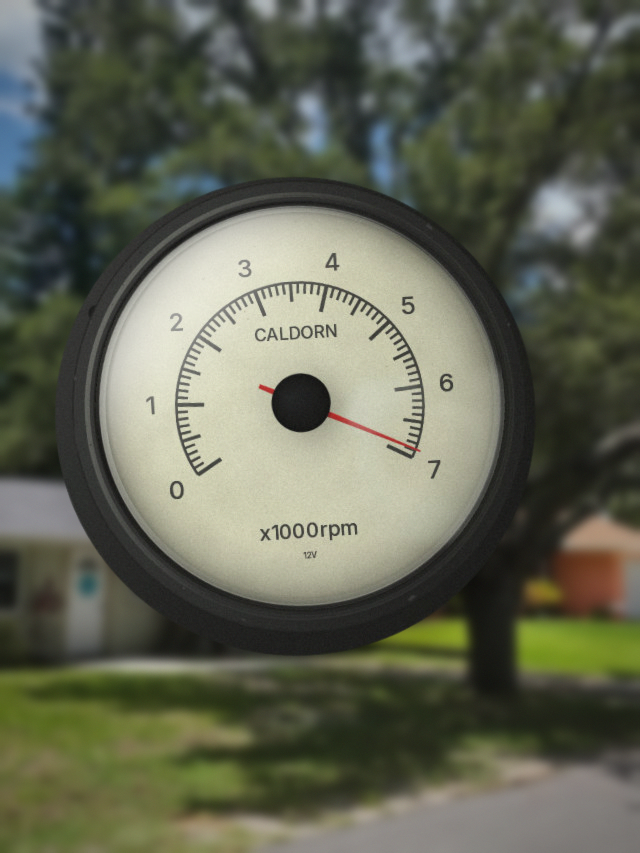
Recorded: 6900 rpm
